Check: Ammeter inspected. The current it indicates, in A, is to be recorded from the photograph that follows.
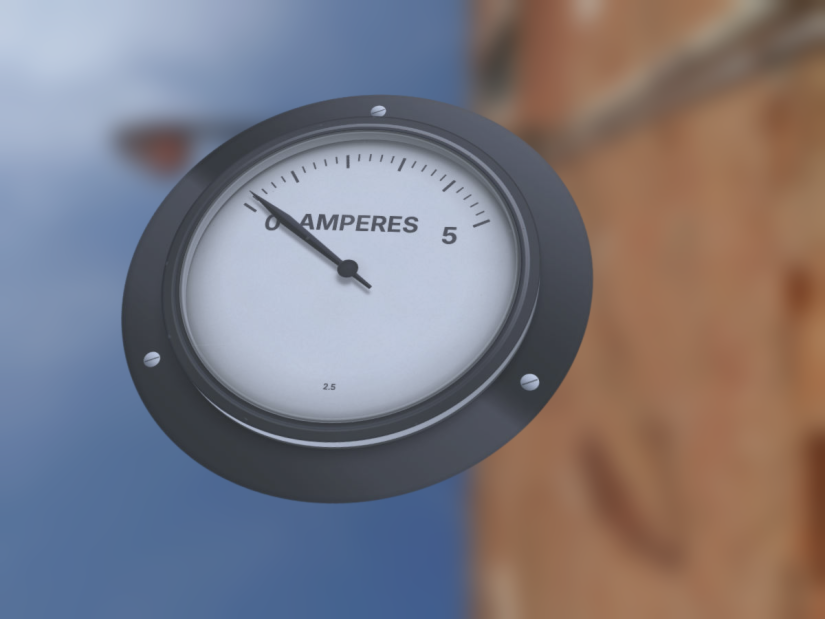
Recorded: 0.2 A
